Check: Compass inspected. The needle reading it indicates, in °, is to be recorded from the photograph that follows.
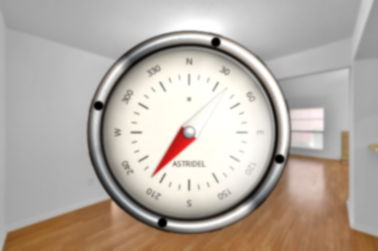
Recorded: 220 °
